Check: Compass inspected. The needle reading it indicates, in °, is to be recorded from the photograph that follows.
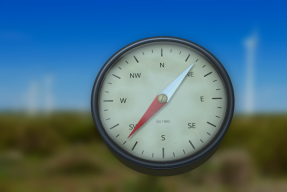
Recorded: 220 °
